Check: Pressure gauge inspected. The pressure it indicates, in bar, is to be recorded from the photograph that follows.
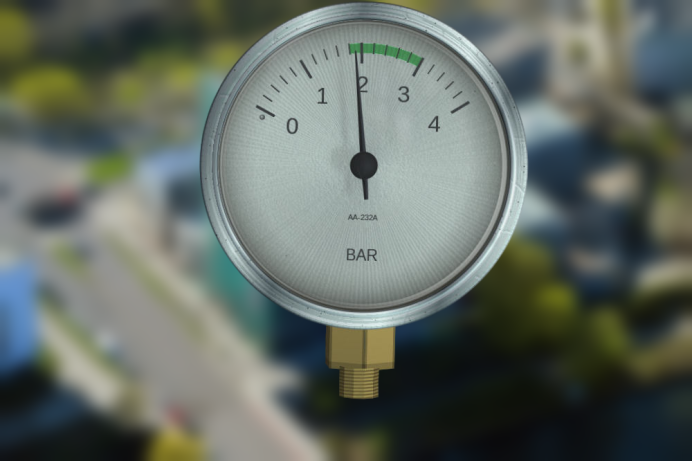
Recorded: 1.9 bar
